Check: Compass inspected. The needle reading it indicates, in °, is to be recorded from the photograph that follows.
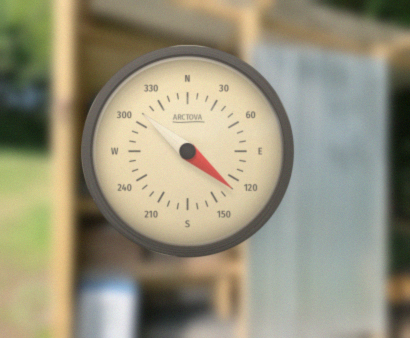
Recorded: 130 °
